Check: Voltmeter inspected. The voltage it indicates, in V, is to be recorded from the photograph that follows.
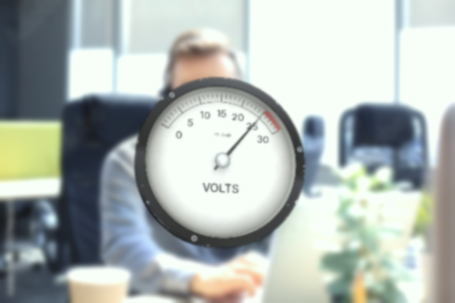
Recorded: 25 V
